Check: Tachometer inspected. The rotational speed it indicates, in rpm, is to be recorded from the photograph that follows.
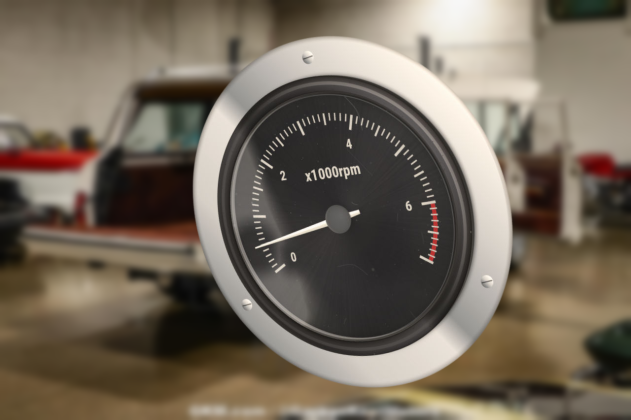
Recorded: 500 rpm
